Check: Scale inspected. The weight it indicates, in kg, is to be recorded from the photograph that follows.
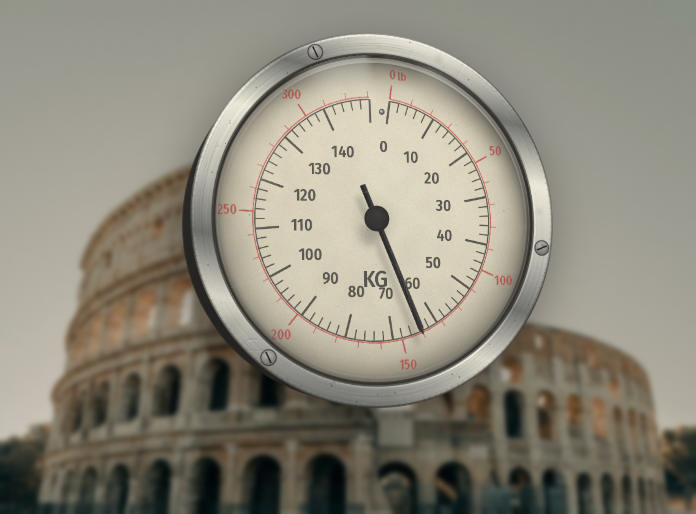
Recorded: 64 kg
